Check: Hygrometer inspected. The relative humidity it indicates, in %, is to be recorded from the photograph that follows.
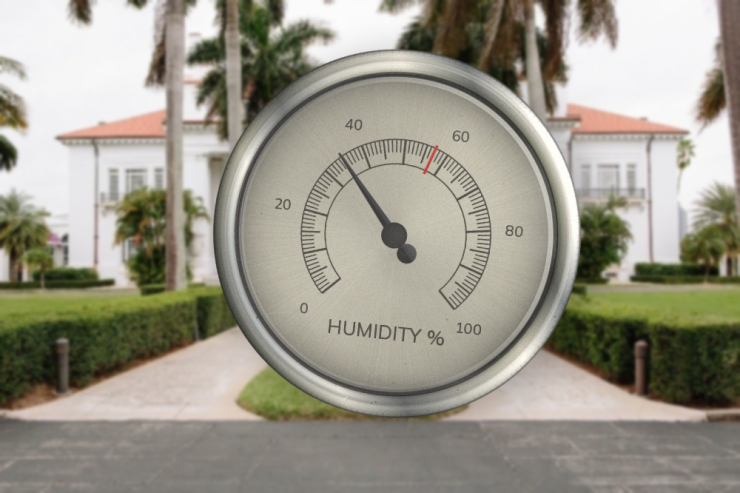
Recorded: 35 %
